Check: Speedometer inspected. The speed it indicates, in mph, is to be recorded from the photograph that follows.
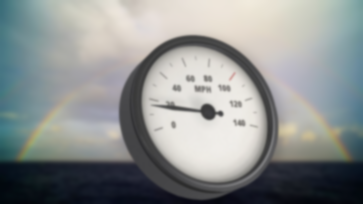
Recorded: 15 mph
